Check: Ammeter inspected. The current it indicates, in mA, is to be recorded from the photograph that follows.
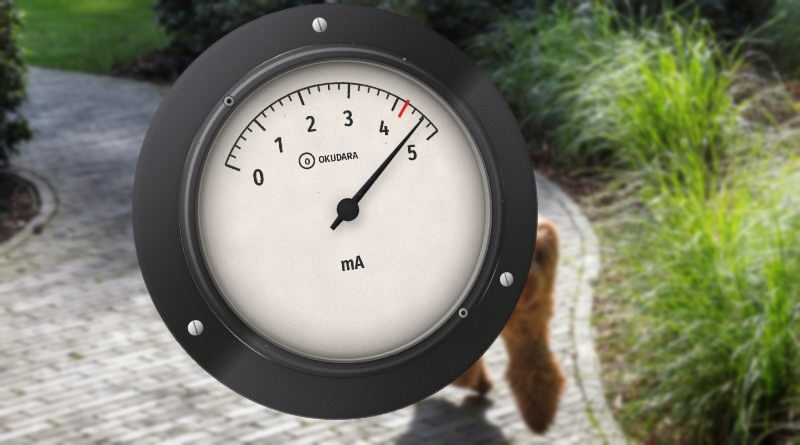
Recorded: 4.6 mA
